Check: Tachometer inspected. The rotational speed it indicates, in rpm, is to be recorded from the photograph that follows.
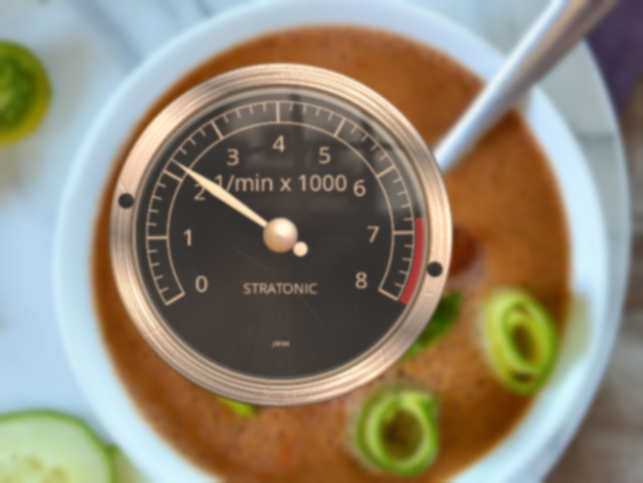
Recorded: 2200 rpm
